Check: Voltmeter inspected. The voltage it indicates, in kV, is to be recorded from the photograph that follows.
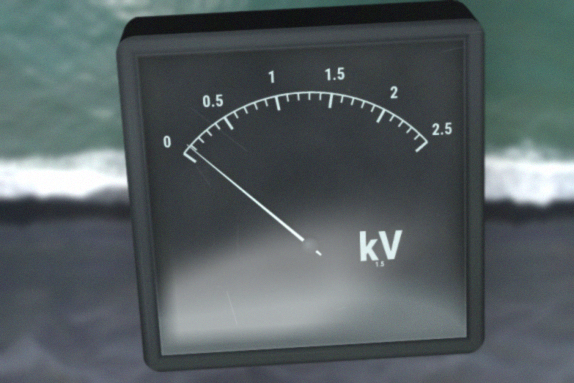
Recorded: 0.1 kV
